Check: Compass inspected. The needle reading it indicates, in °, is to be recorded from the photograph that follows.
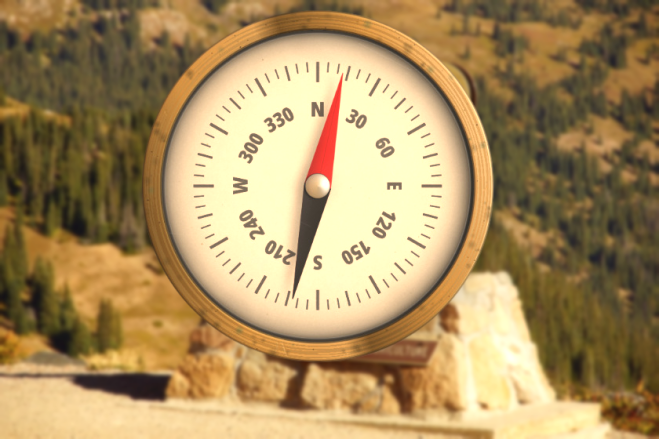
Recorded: 12.5 °
